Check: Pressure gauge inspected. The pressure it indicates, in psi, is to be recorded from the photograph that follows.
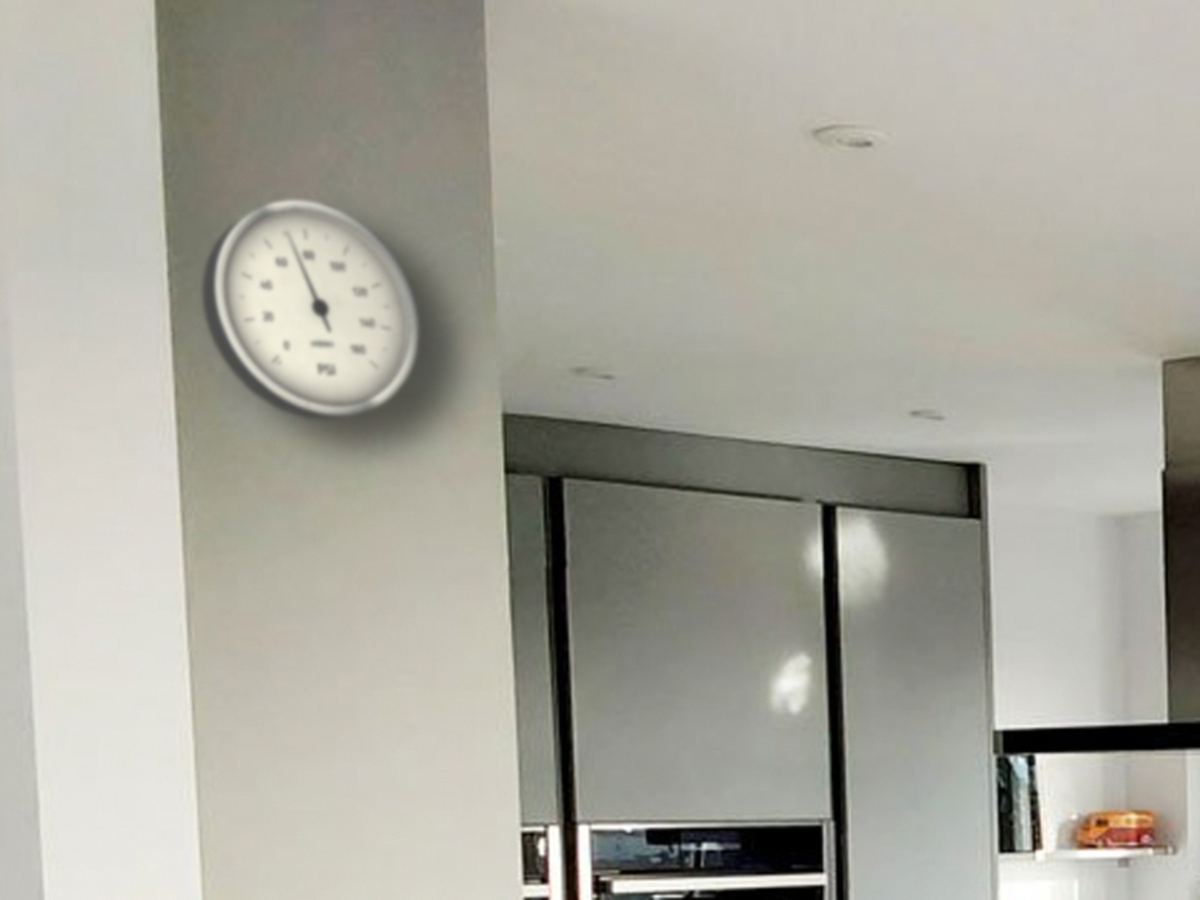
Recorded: 70 psi
